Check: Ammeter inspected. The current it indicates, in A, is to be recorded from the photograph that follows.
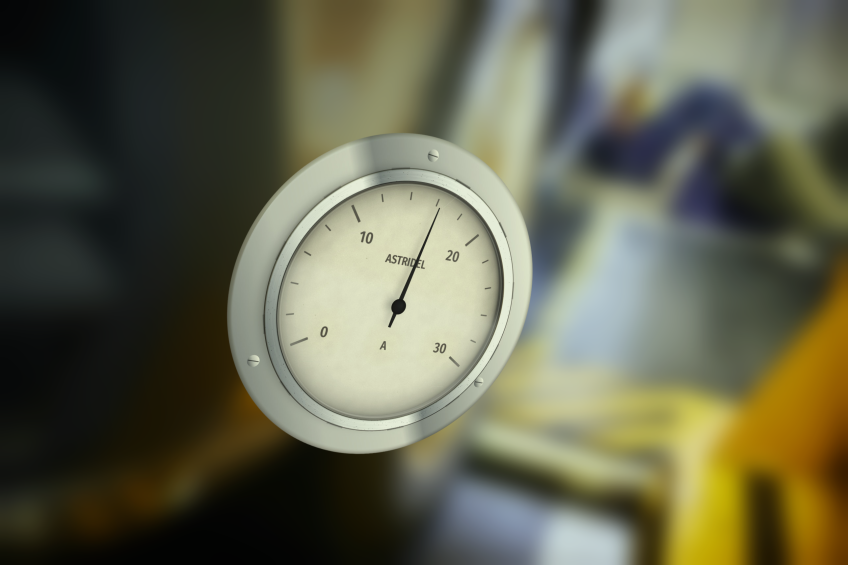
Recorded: 16 A
